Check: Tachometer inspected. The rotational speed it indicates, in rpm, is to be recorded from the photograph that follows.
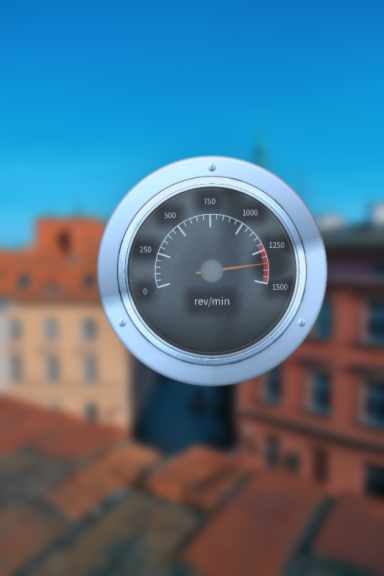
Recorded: 1350 rpm
